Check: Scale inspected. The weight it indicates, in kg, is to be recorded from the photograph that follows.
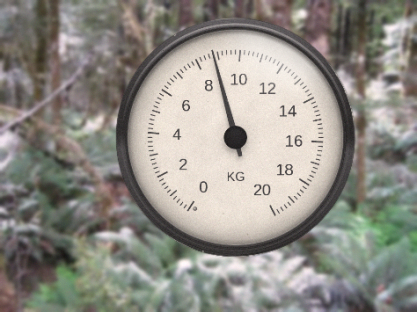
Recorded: 8.8 kg
